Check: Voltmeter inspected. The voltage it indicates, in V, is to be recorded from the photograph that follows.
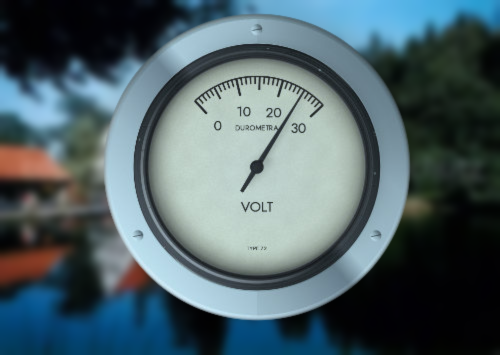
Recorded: 25 V
